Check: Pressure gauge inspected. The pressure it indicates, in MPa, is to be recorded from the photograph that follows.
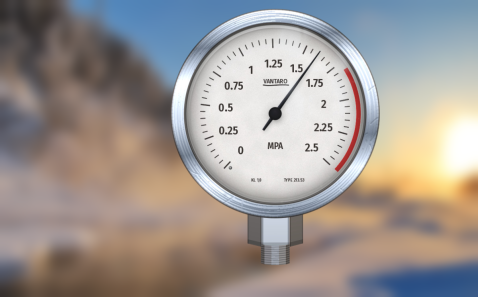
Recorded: 1.6 MPa
